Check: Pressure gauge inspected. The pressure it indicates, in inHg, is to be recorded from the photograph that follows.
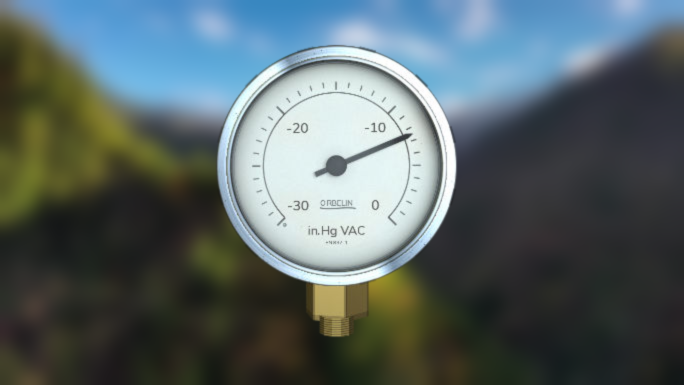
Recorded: -7.5 inHg
